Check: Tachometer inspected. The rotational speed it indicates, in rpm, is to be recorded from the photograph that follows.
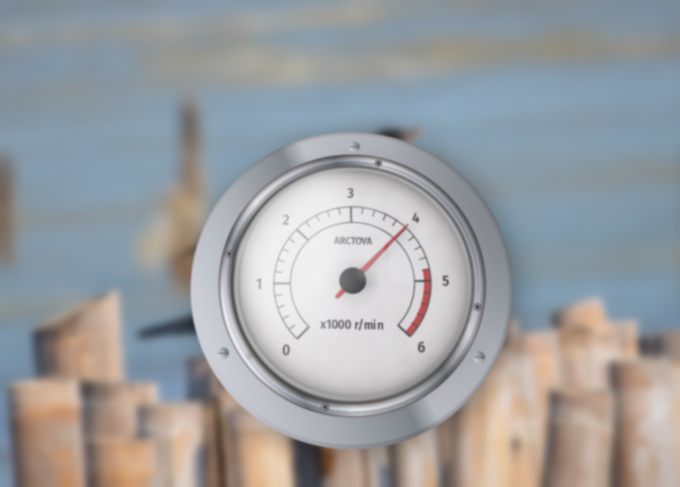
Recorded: 4000 rpm
